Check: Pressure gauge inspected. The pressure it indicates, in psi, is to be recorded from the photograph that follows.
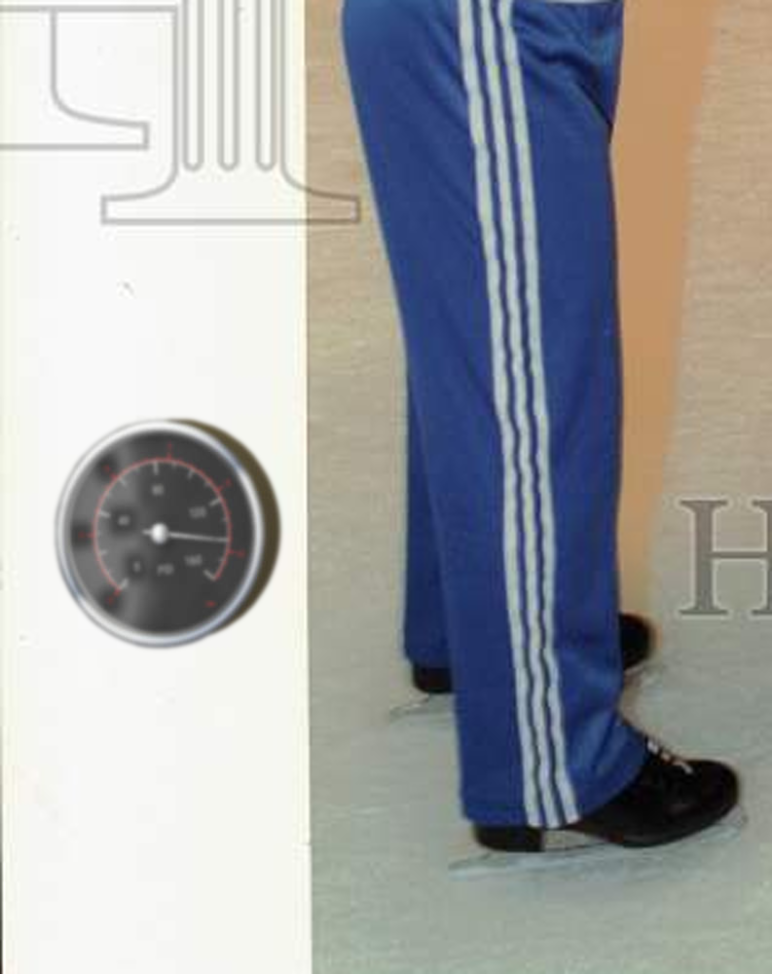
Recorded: 140 psi
